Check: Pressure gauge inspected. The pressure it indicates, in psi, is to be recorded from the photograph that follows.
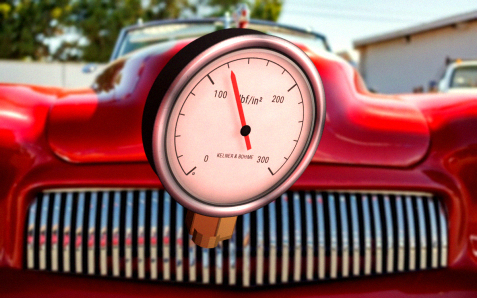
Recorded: 120 psi
